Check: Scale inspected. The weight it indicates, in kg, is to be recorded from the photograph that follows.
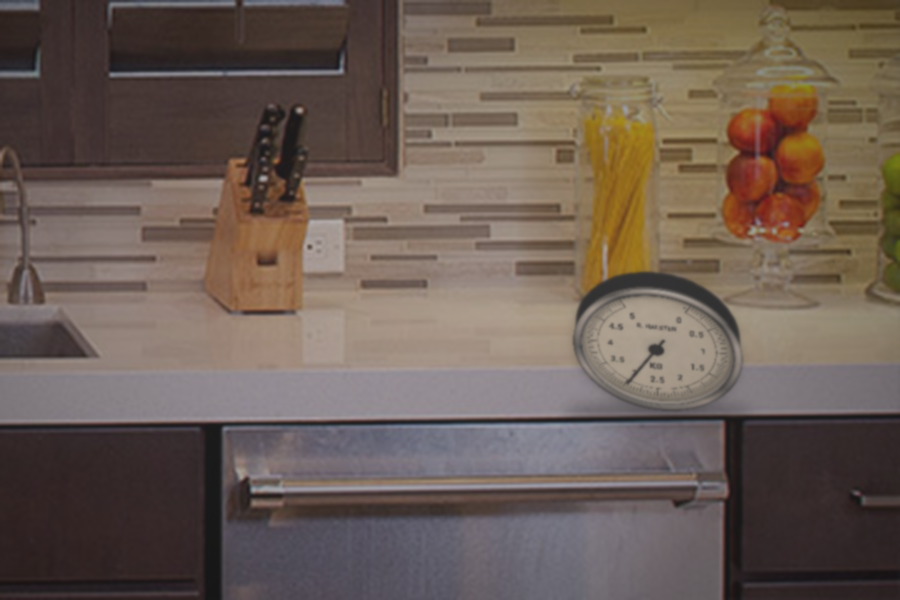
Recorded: 3 kg
